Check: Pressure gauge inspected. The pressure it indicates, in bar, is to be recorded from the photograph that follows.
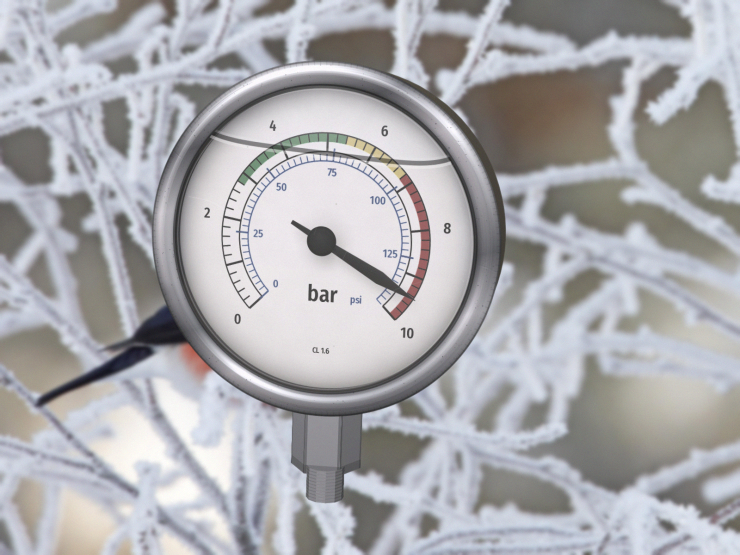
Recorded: 9.4 bar
